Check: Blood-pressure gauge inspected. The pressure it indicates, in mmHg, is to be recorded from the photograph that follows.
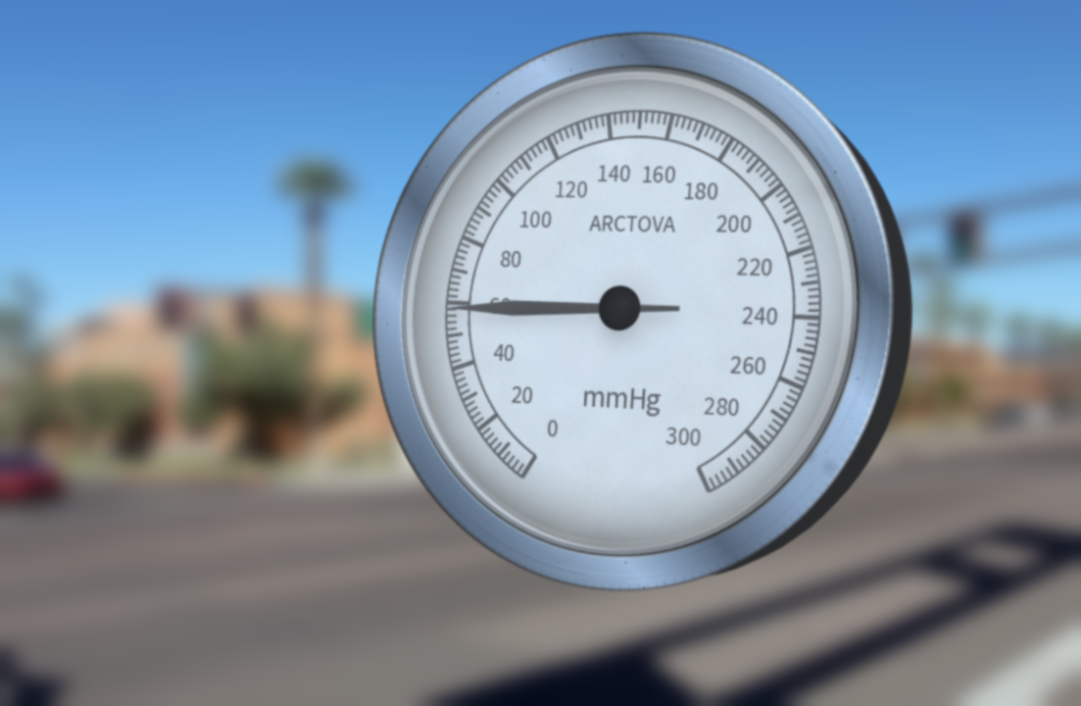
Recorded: 58 mmHg
